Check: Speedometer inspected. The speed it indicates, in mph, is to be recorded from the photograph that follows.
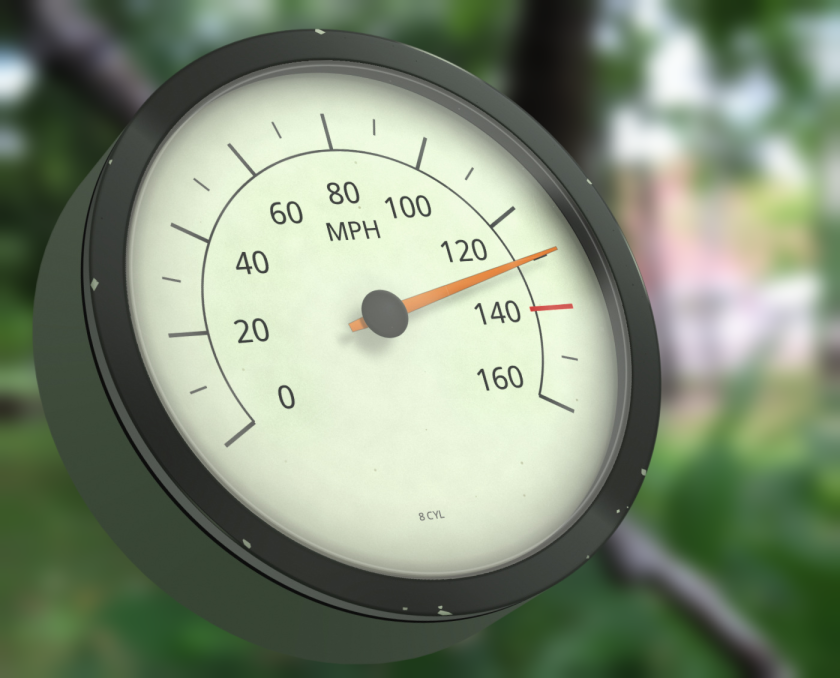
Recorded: 130 mph
